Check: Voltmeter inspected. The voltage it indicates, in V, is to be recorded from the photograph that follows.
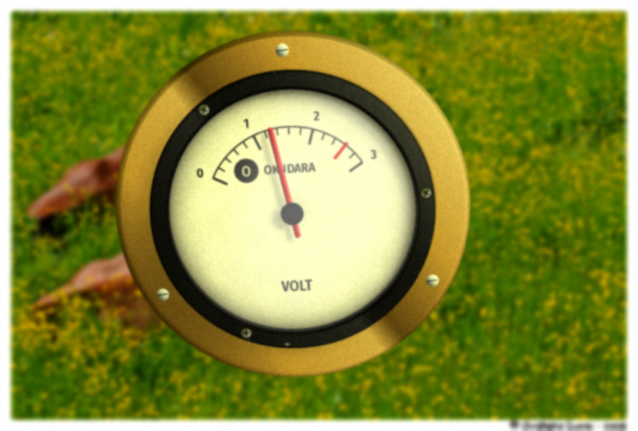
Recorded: 1.3 V
